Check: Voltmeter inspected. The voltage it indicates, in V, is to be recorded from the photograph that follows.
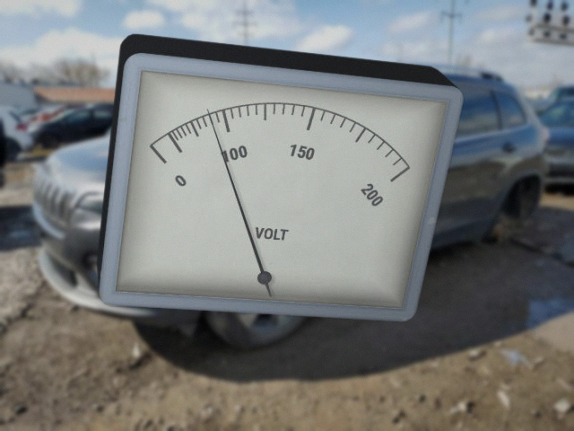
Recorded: 90 V
